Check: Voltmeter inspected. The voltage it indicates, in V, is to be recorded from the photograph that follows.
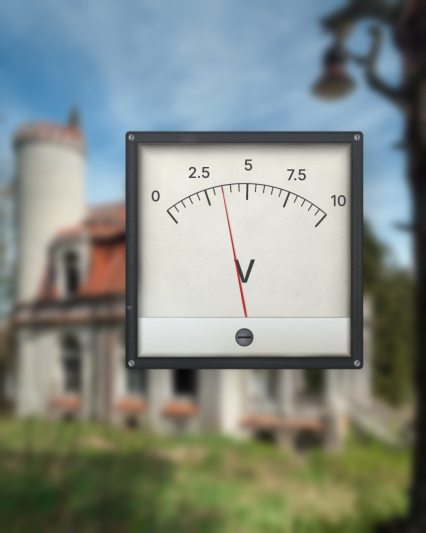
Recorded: 3.5 V
